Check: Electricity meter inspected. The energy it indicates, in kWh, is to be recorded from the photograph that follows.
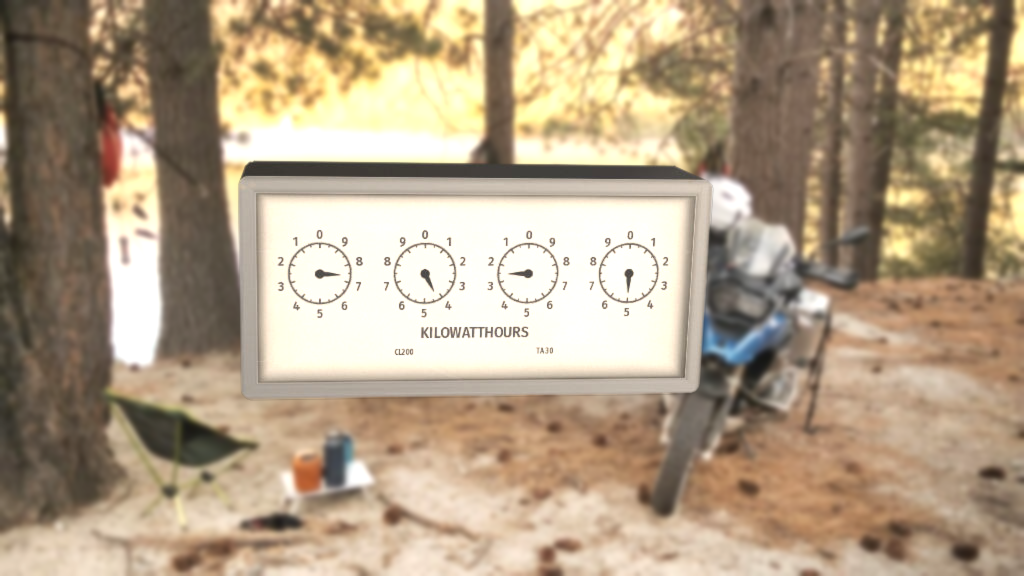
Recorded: 7425 kWh
